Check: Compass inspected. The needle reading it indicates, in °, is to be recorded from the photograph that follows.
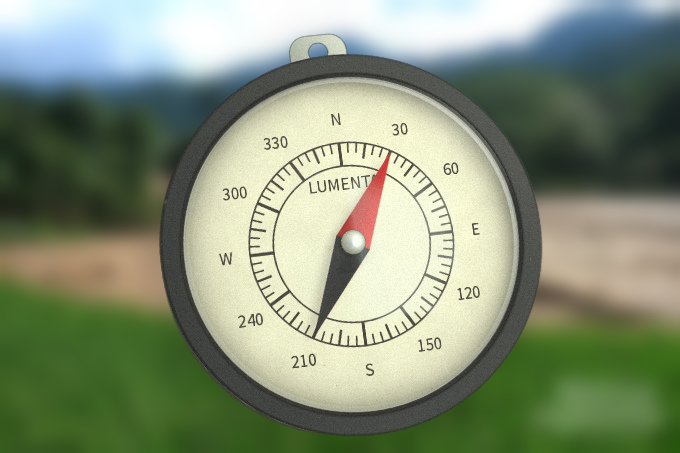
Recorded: 30 °
